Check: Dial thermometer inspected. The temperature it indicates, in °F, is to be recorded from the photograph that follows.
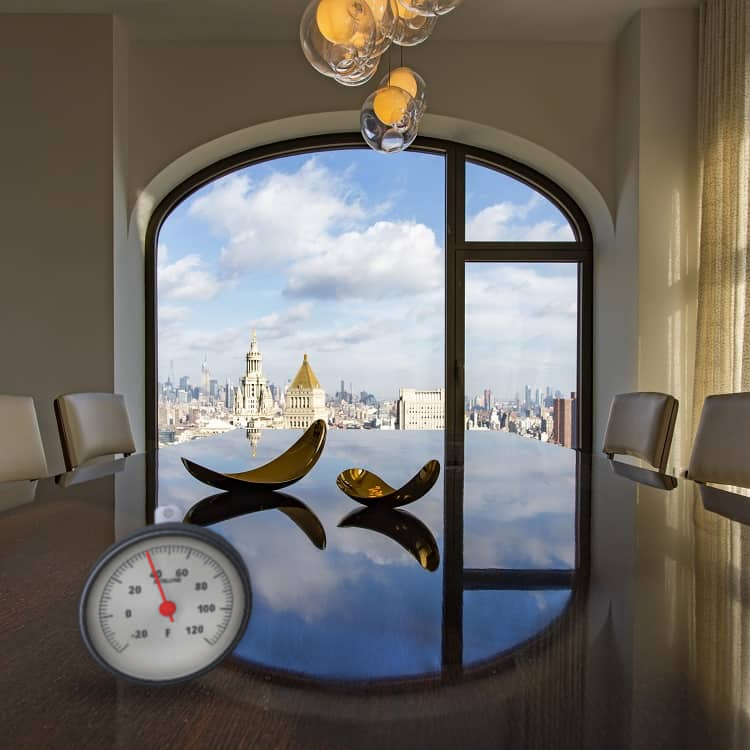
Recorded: 40 °F
